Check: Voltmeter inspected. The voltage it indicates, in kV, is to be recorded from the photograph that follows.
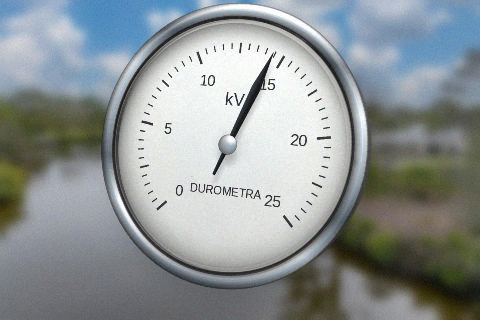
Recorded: 14.5 kV
